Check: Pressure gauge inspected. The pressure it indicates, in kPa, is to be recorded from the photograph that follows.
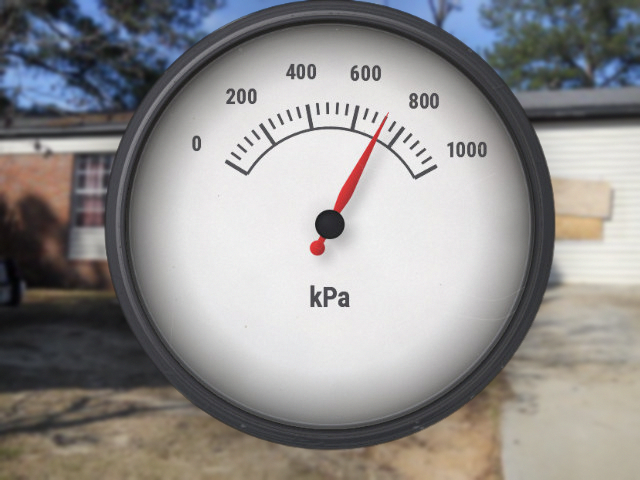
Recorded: 720 kPa
